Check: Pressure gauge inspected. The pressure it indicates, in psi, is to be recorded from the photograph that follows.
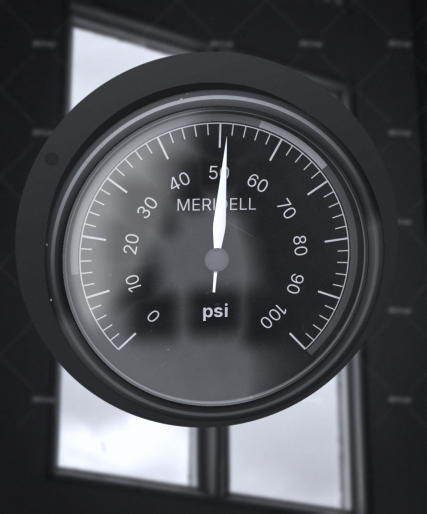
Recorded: 51 psi
